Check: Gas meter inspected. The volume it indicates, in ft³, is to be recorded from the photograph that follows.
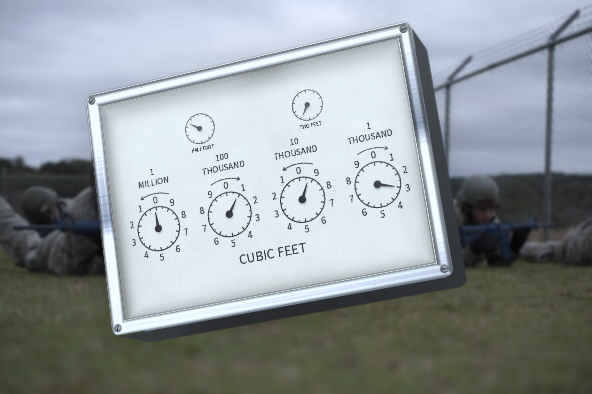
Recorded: 9300 ft³
